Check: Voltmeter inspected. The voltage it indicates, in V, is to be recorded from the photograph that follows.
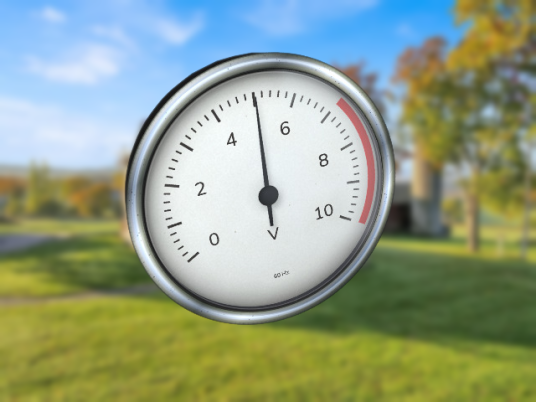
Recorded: 5 V
